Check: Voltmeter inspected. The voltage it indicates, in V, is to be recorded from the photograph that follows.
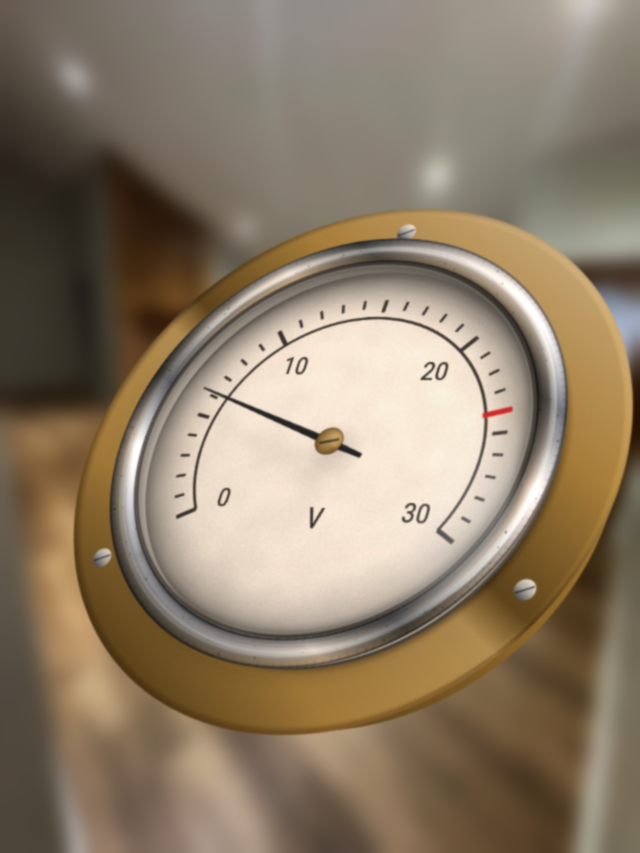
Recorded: 6 V
